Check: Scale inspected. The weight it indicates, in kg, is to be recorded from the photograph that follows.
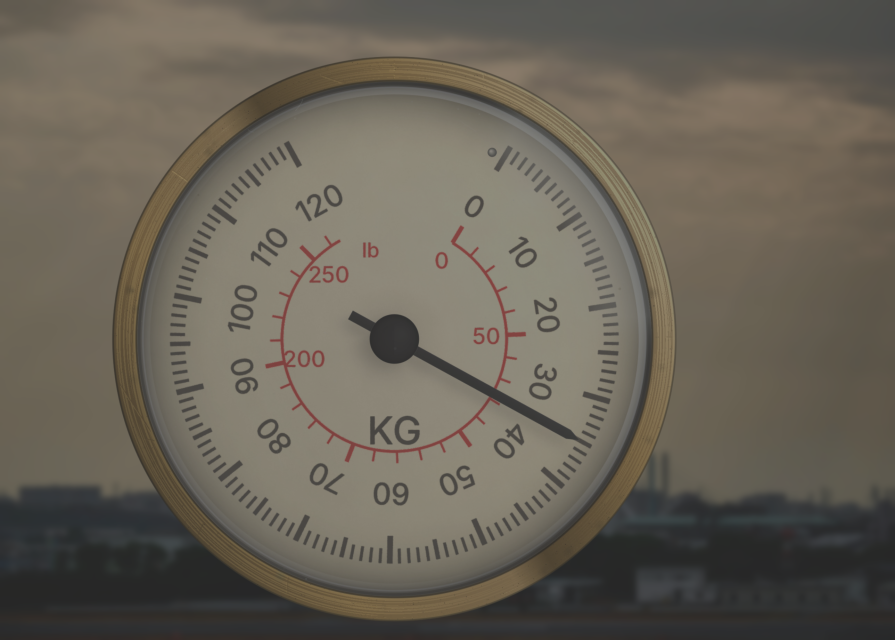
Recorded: 35 kg
